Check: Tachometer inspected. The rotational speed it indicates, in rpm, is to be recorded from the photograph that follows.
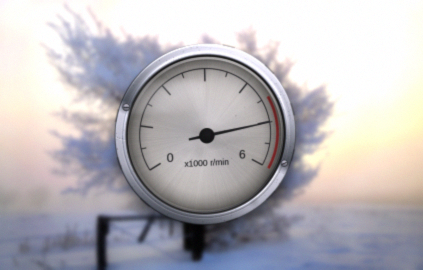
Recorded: 5000 rpm
